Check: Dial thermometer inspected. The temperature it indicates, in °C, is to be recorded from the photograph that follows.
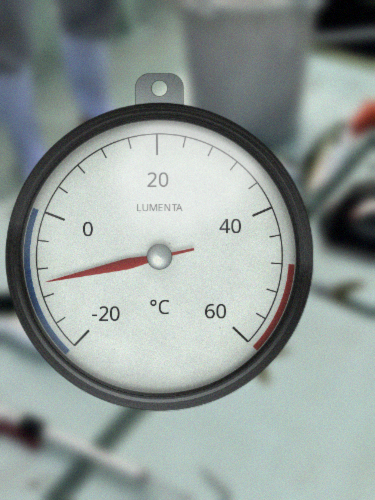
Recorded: -10 °C
